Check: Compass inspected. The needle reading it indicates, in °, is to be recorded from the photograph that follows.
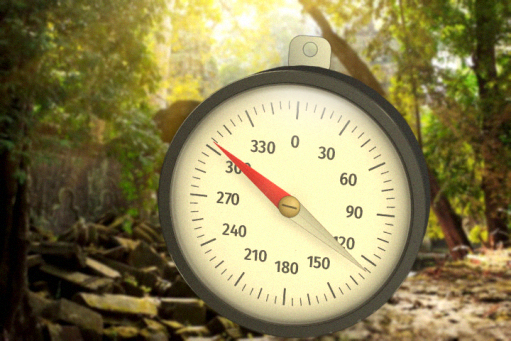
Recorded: 305 °
